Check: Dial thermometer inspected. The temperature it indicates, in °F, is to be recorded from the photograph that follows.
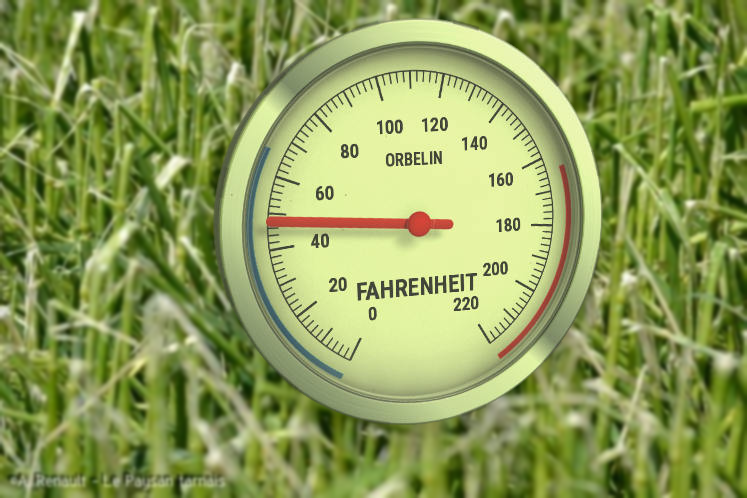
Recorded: 48 °F
